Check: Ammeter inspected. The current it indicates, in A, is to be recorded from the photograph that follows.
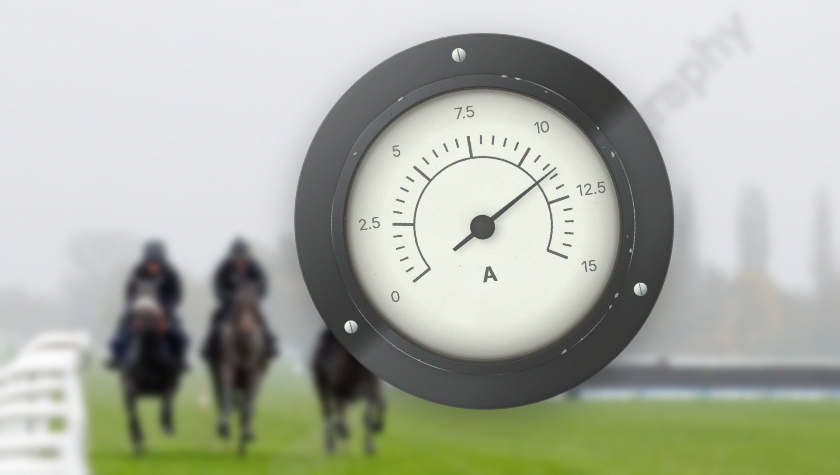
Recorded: 11.25 A
